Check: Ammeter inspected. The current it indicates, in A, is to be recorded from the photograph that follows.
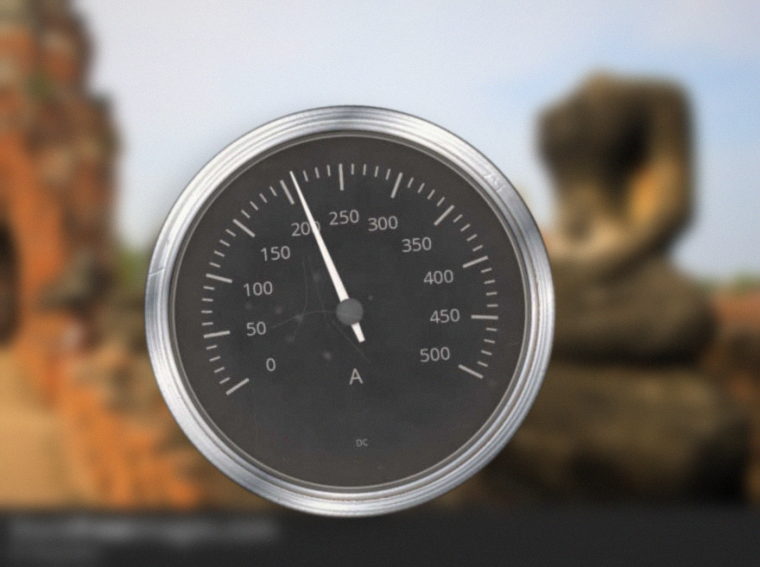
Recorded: 210 A
